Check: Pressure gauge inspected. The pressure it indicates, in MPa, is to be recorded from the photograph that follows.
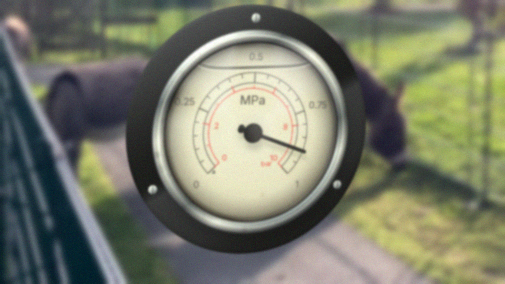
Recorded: 0.9 MPa
